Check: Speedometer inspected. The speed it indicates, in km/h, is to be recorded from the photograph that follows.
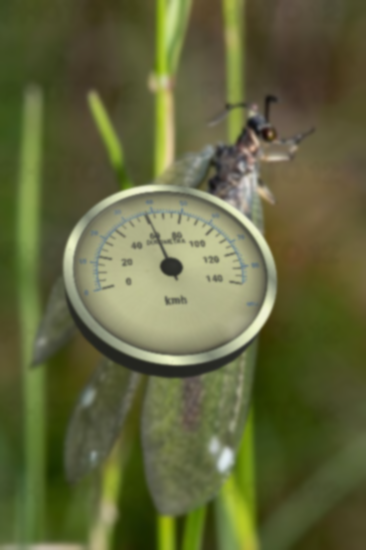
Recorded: 60 km/h
